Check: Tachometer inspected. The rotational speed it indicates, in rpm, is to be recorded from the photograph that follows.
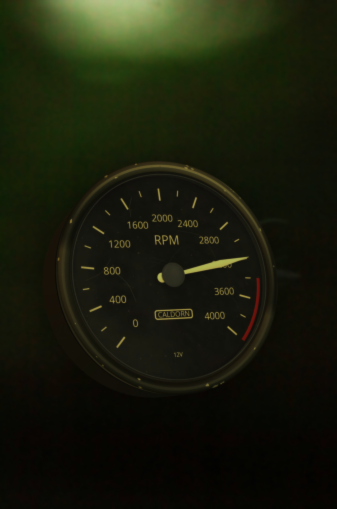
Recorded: 3200 rpm
